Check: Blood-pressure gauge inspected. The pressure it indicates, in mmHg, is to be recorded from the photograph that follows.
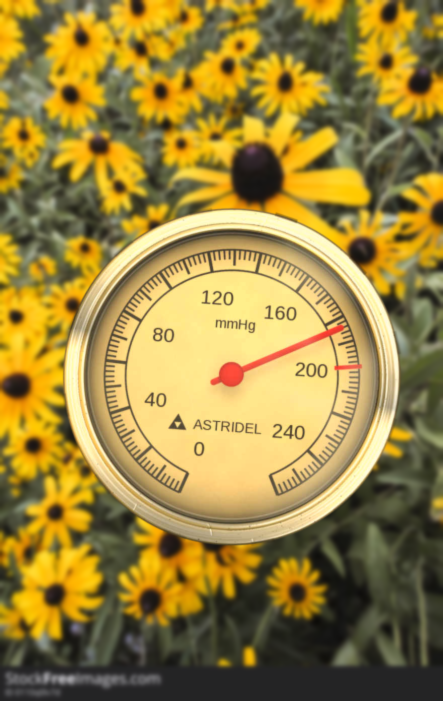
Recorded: 184 mmHg
